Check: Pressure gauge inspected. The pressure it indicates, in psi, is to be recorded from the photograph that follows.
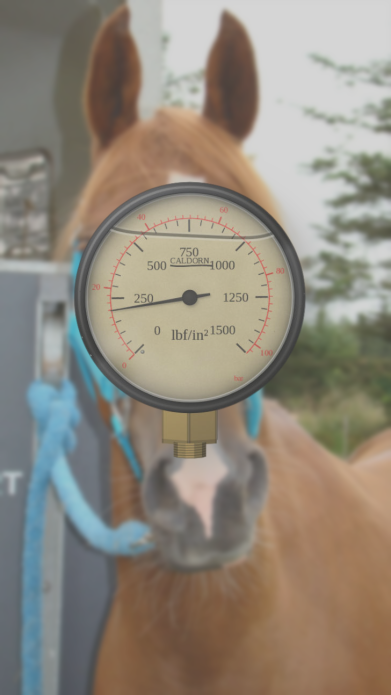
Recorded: 200 psi
